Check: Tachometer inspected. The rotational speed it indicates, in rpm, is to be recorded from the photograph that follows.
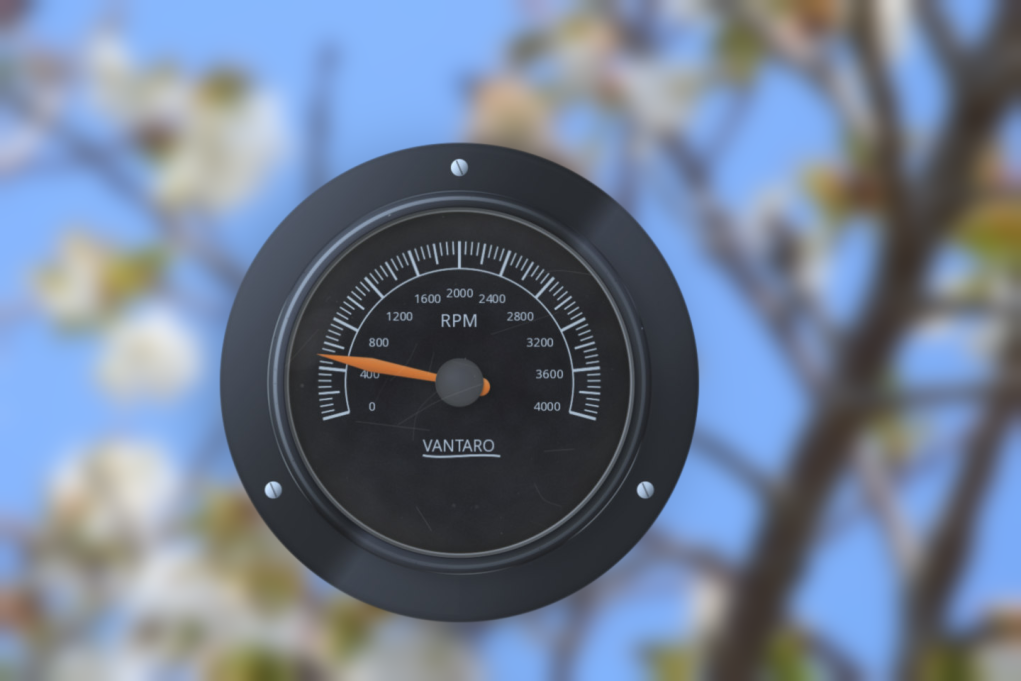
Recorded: 500 rpm
